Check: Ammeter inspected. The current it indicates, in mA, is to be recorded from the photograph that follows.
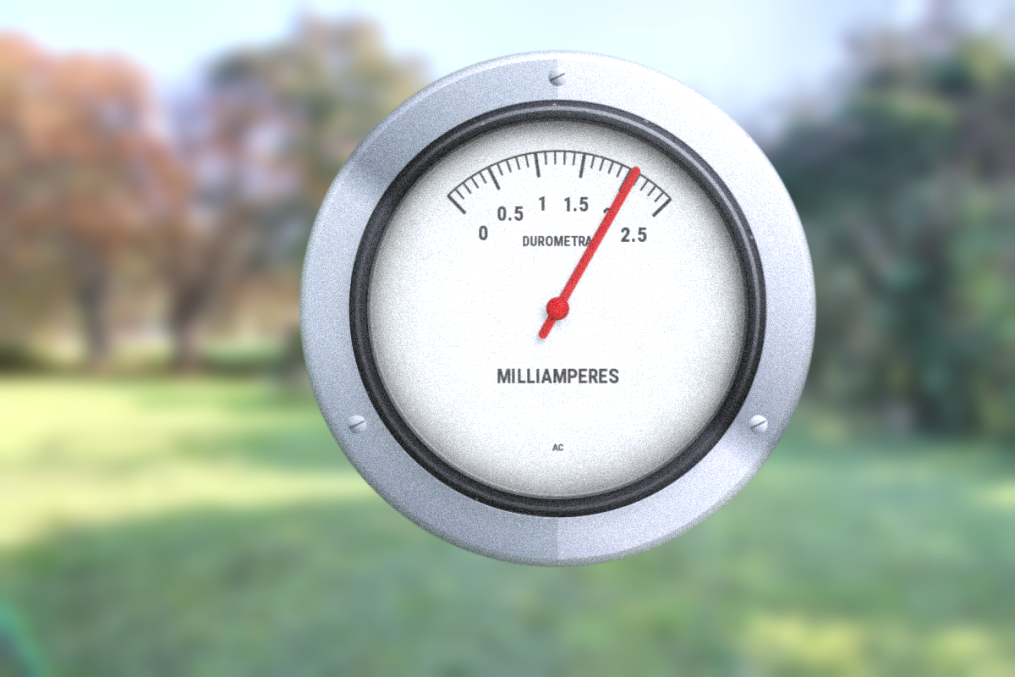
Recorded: 2.05 mA
